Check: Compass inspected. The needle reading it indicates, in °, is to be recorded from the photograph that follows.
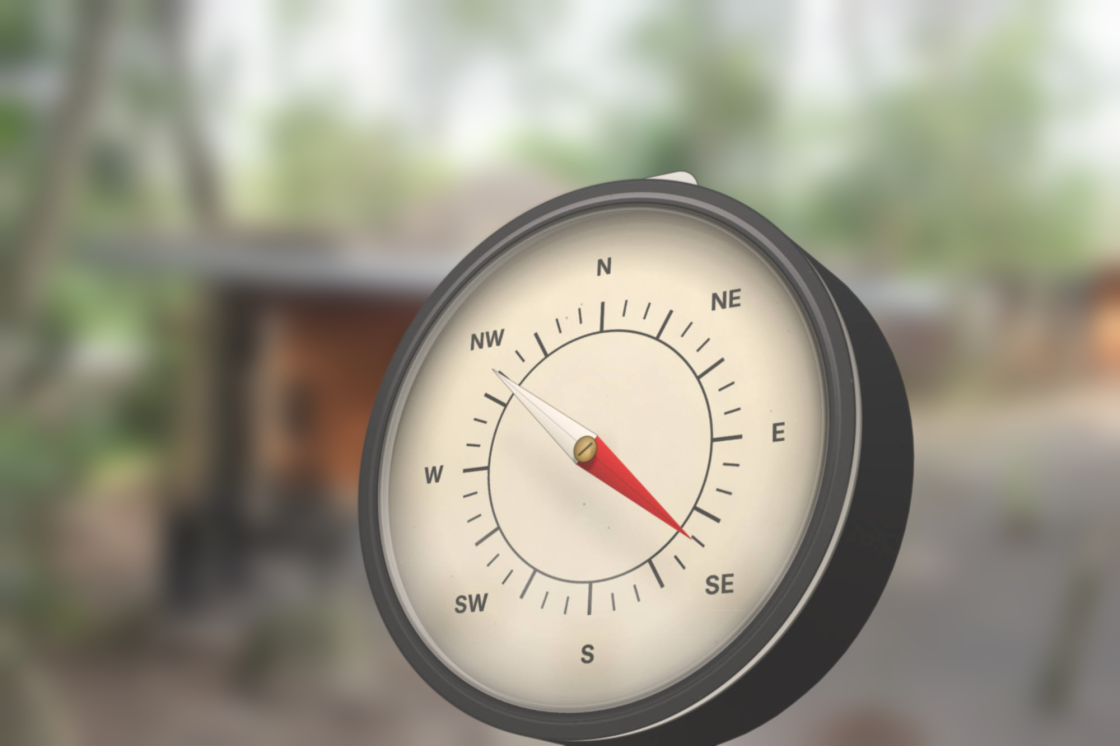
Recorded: 130 °
